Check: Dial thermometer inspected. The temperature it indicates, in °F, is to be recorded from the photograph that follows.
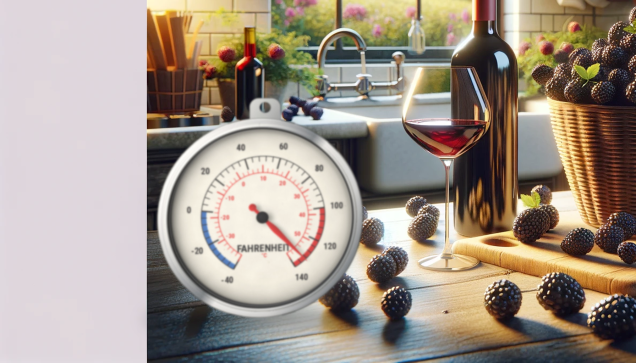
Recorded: 132 °F
